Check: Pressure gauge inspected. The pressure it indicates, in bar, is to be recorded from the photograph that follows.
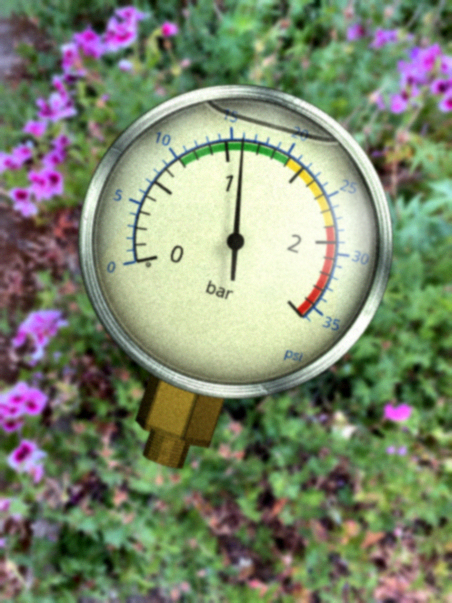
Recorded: 1.1 bar
